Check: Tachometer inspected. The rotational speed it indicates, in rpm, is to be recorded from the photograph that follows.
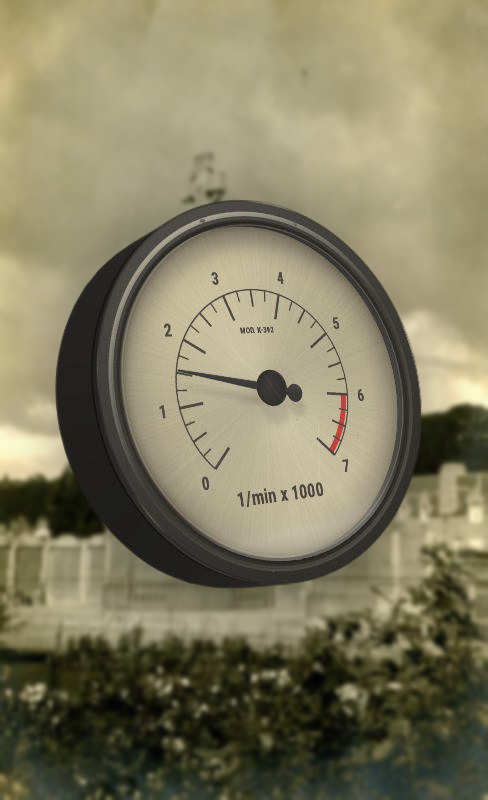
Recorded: 1500 rpm
